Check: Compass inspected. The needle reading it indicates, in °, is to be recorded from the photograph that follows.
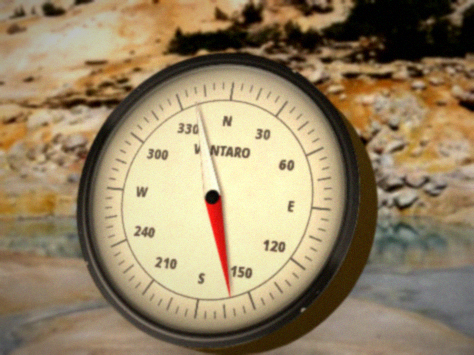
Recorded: 160 °
